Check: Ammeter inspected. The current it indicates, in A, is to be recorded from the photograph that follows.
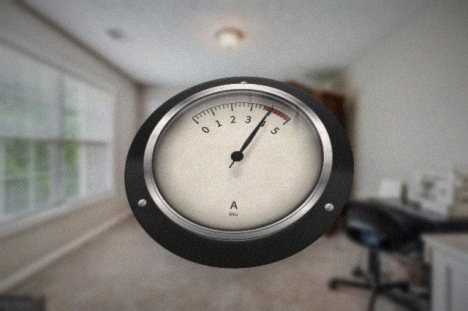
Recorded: 4 A
